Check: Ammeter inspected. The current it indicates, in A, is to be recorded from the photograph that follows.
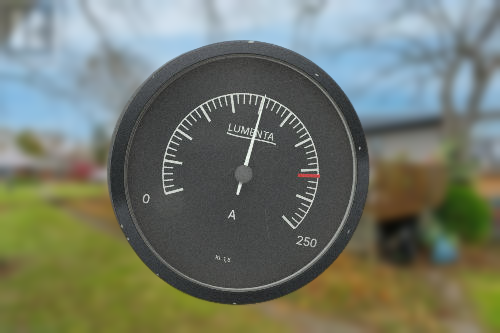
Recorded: 125 A
